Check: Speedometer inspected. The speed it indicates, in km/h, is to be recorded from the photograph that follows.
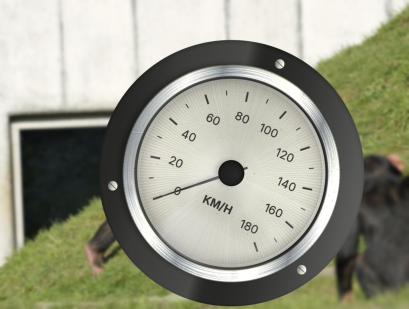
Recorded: 0 km/h
